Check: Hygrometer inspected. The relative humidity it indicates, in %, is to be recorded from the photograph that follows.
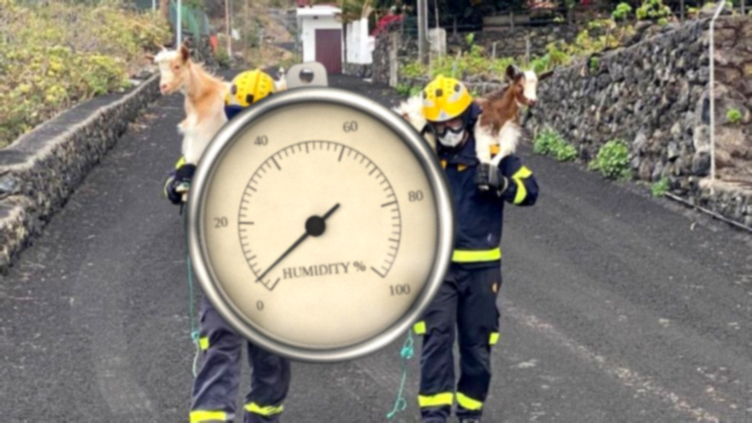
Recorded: 4 %
